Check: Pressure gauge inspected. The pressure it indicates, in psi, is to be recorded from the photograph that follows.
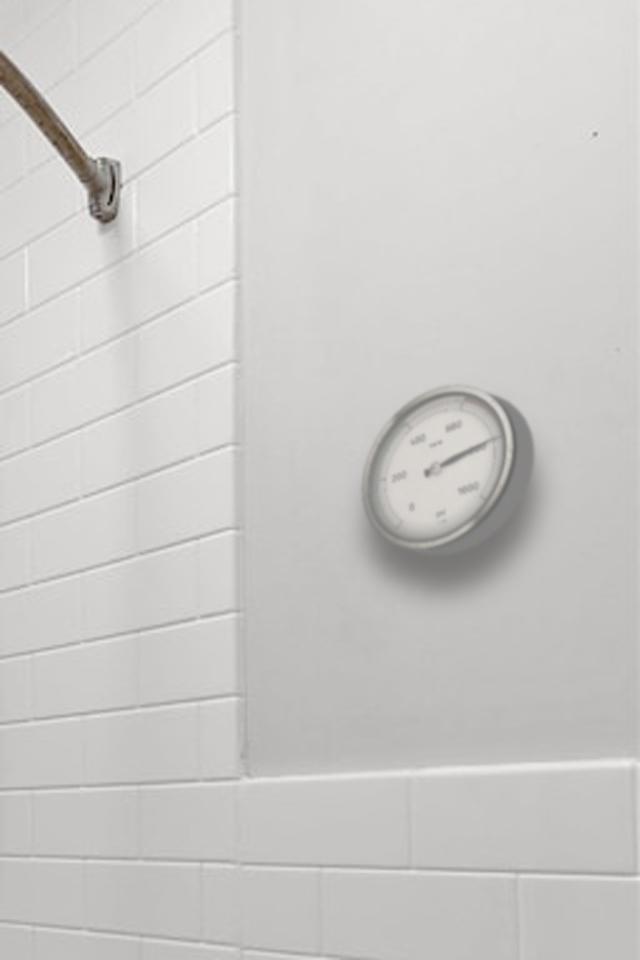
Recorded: 800 psi
